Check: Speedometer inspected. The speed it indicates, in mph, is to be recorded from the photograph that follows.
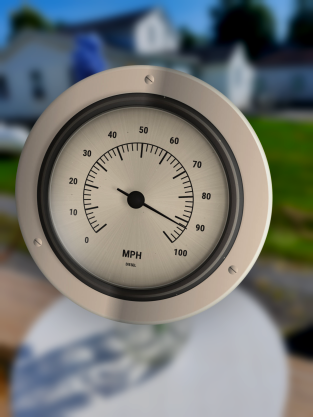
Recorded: 92 mph
